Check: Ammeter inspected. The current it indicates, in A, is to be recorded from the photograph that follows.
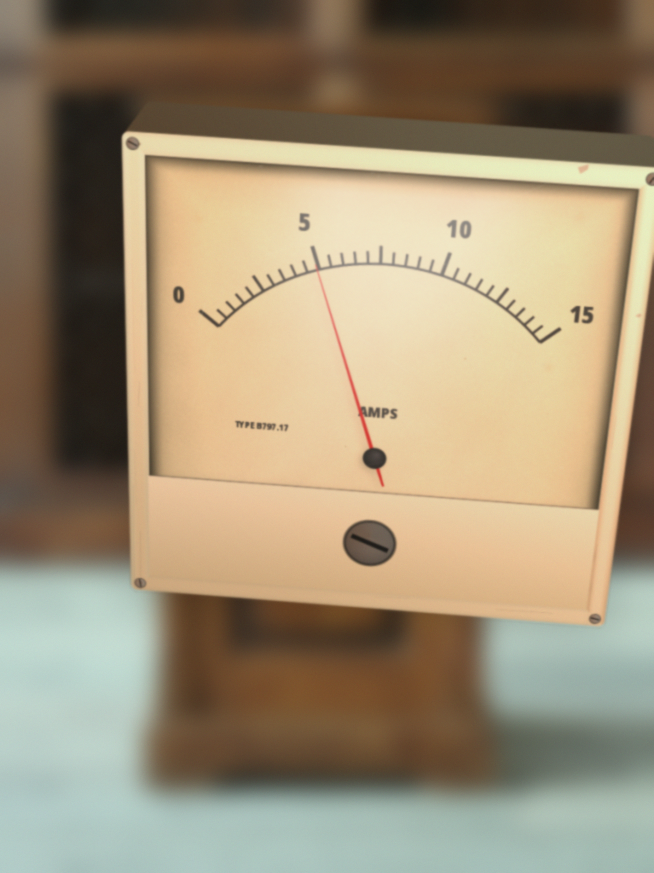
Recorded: 5 A
